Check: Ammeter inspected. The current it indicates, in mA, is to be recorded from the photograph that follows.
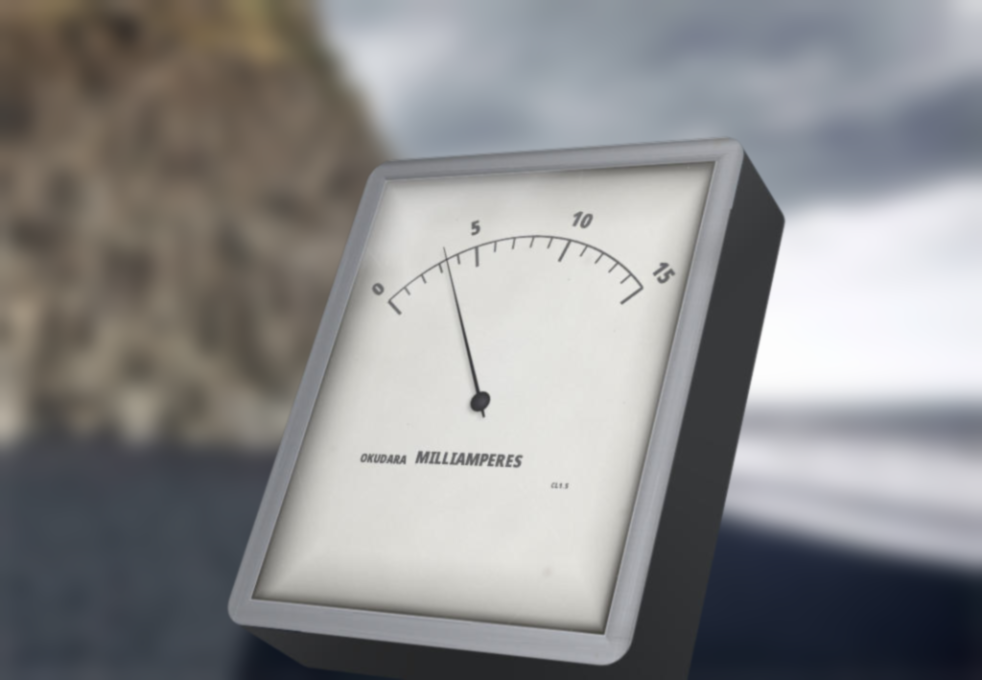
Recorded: 3.5 mA
